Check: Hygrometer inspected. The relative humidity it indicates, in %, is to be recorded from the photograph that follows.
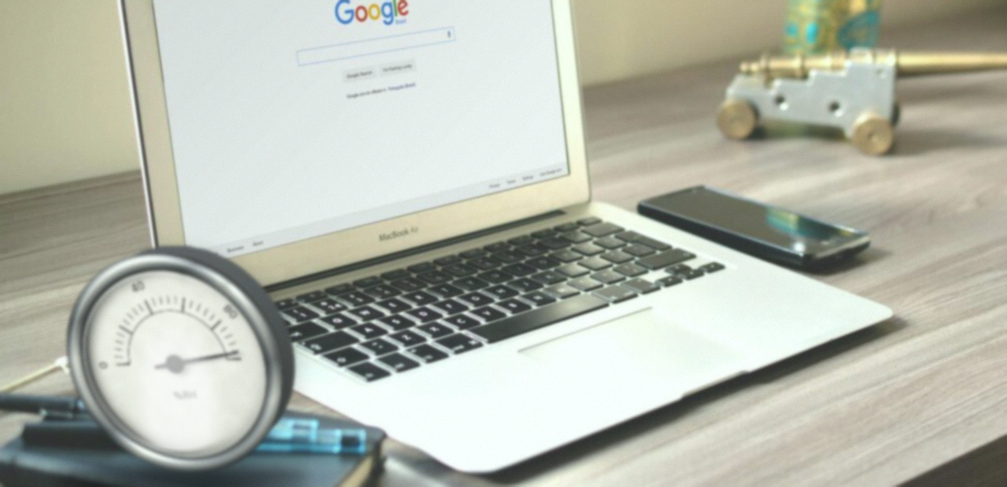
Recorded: 96 %
